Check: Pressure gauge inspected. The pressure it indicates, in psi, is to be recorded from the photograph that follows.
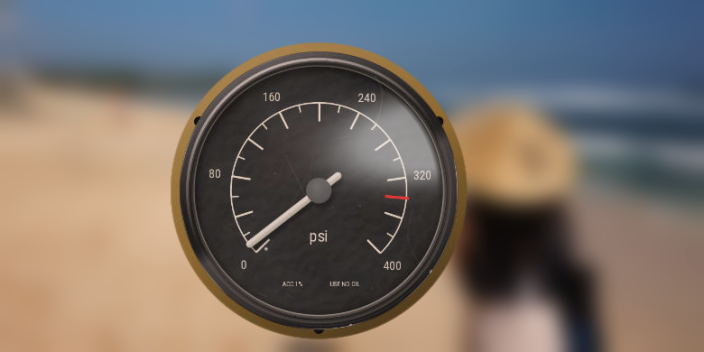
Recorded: 10 psi
